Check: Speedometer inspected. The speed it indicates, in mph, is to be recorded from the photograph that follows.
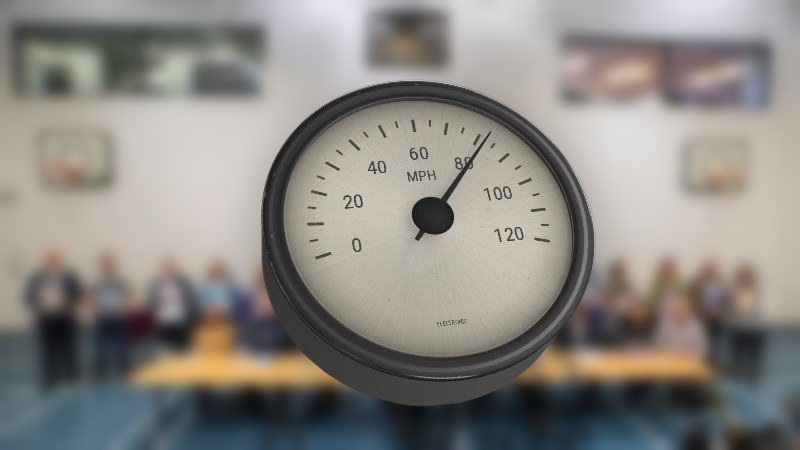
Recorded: 82.5 mph
